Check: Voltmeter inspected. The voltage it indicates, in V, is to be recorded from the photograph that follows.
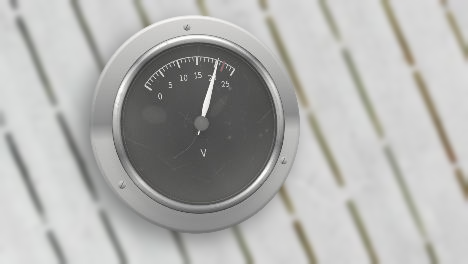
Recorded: 20 V
